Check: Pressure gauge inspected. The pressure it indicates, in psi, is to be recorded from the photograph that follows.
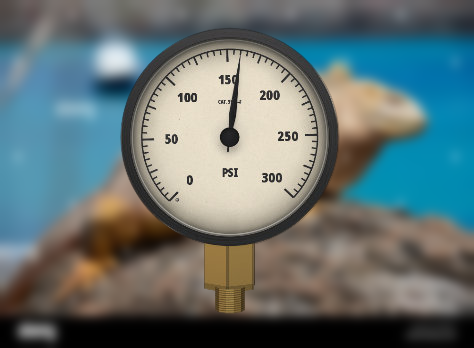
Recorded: 160 psi
